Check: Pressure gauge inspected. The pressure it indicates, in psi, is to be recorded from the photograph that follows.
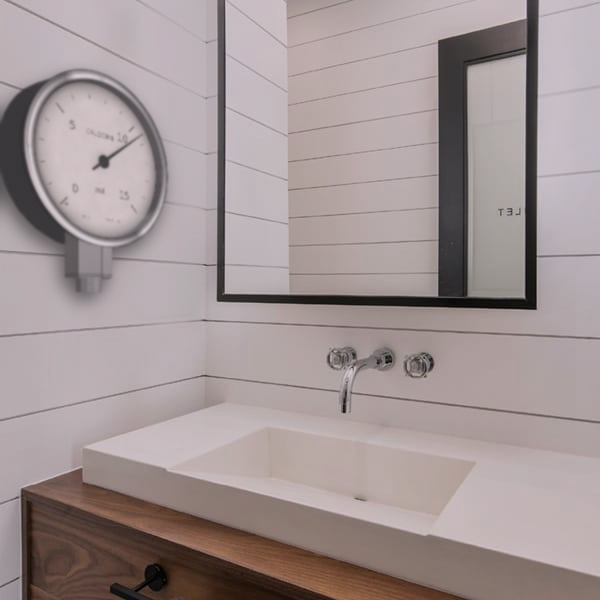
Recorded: 10.5 psi
